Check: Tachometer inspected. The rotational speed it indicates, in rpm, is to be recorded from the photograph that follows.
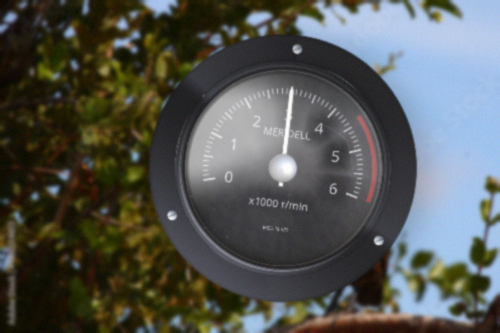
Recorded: 3000 rpm
